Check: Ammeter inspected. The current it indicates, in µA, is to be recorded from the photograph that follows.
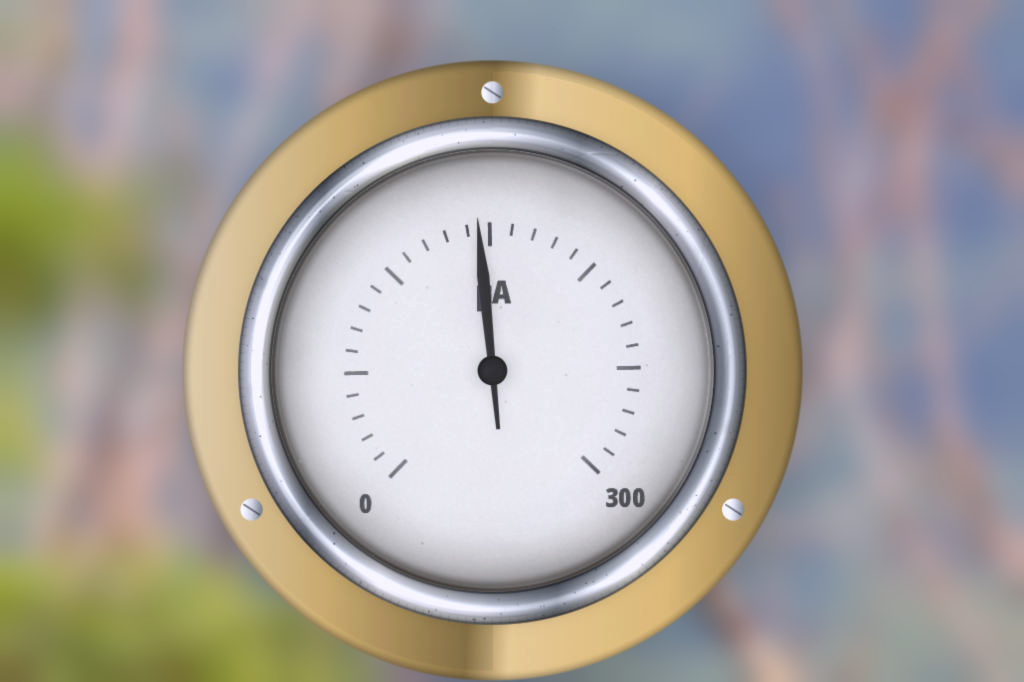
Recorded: 145 µA
